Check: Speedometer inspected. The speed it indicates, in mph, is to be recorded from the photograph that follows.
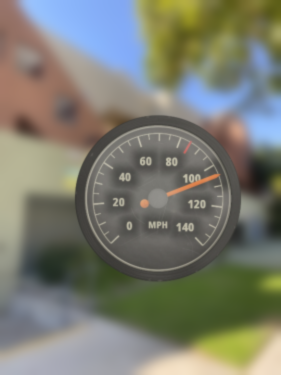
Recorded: 105 mph
